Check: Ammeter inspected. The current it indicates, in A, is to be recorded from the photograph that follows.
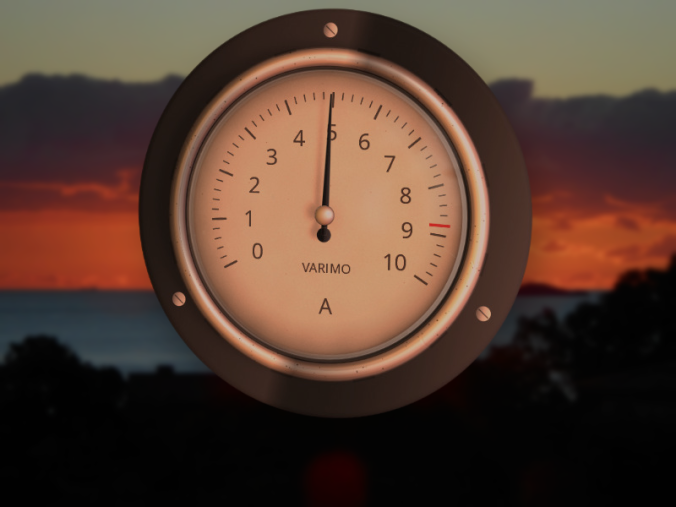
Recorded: 5 A
